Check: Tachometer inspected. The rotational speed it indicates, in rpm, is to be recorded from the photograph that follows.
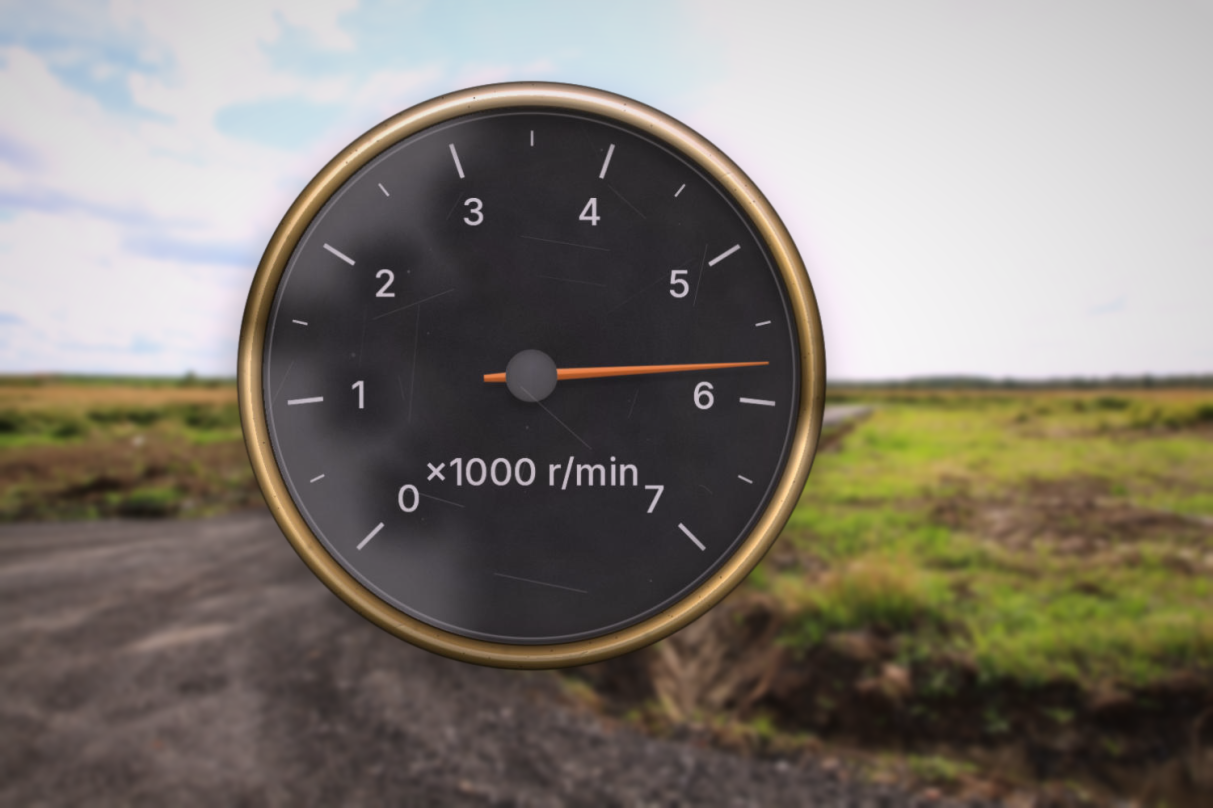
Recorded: 5750 rpm
